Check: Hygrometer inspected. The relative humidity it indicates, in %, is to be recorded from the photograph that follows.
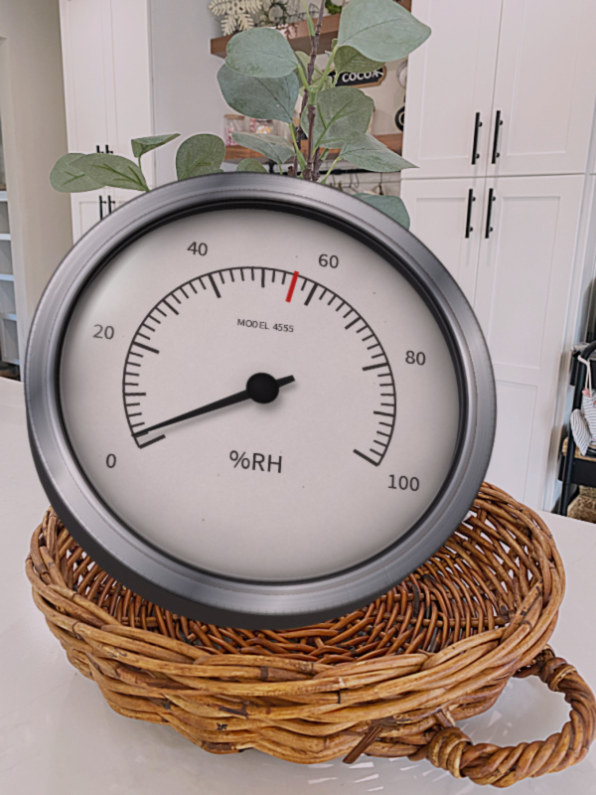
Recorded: 2 %
